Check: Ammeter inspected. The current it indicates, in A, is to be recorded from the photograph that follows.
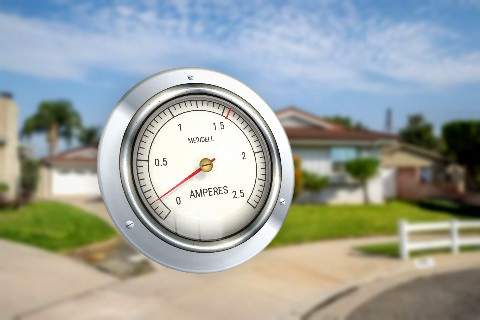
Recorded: 0.15 A
